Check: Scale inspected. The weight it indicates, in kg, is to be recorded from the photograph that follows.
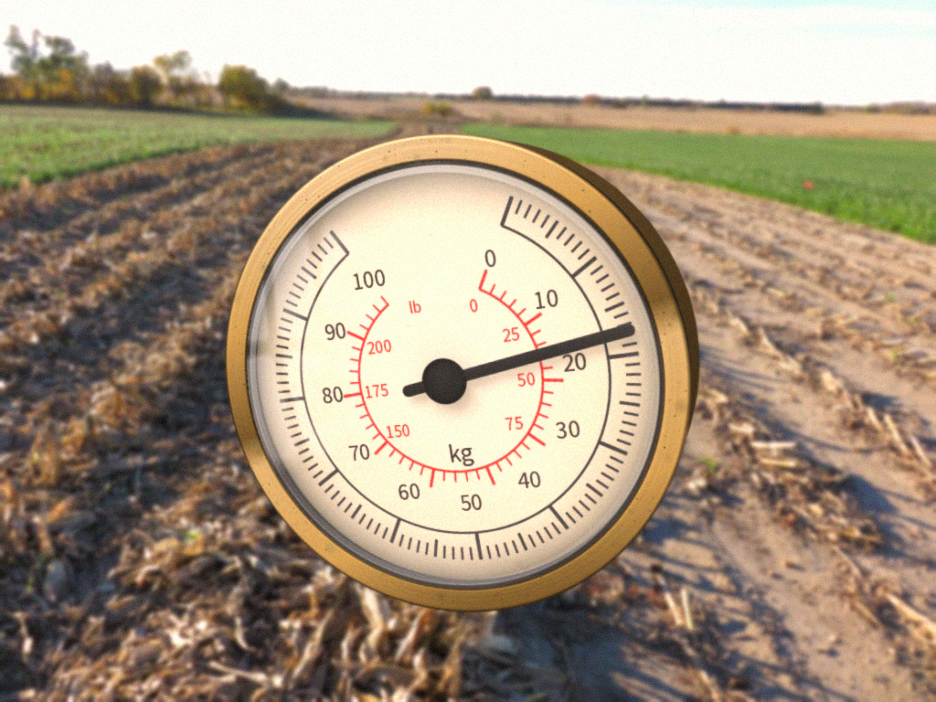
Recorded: 17.5 kg
